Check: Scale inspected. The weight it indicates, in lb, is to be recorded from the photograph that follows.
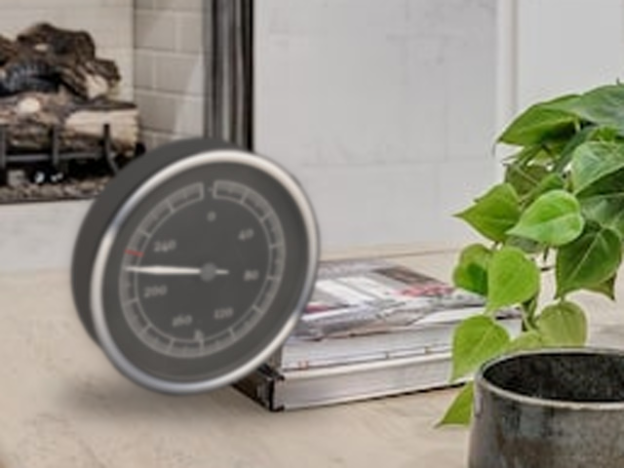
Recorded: 220 lb
